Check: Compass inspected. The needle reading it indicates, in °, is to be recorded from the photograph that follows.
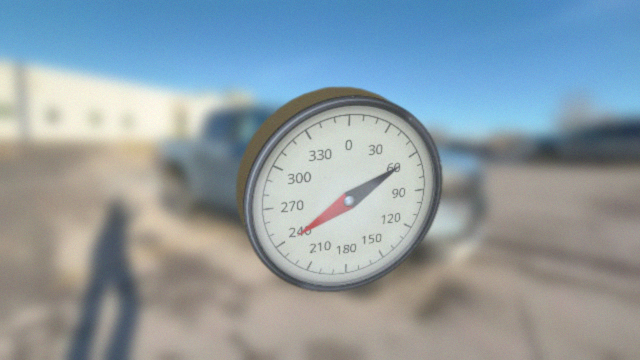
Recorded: 240 °
